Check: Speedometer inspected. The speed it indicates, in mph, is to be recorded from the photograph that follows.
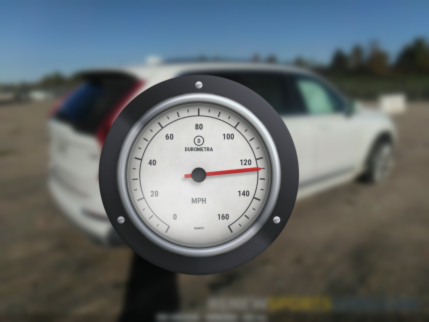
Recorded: 125 mph
